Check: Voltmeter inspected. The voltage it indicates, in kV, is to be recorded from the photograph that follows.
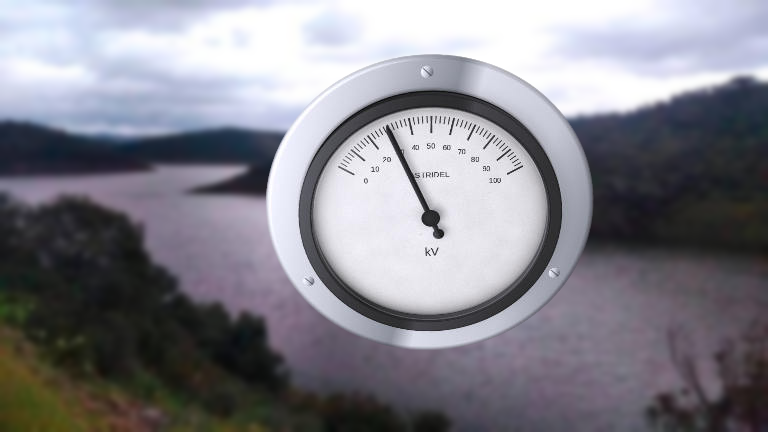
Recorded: 30 kV
